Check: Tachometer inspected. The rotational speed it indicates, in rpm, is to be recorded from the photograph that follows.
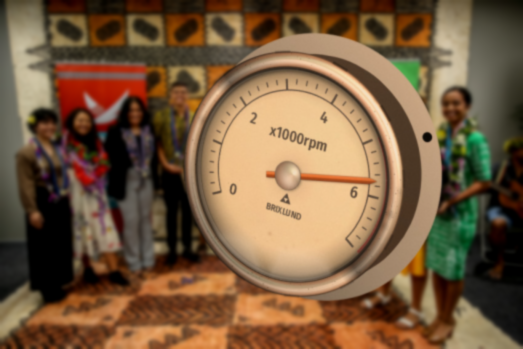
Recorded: 5700 rpm
